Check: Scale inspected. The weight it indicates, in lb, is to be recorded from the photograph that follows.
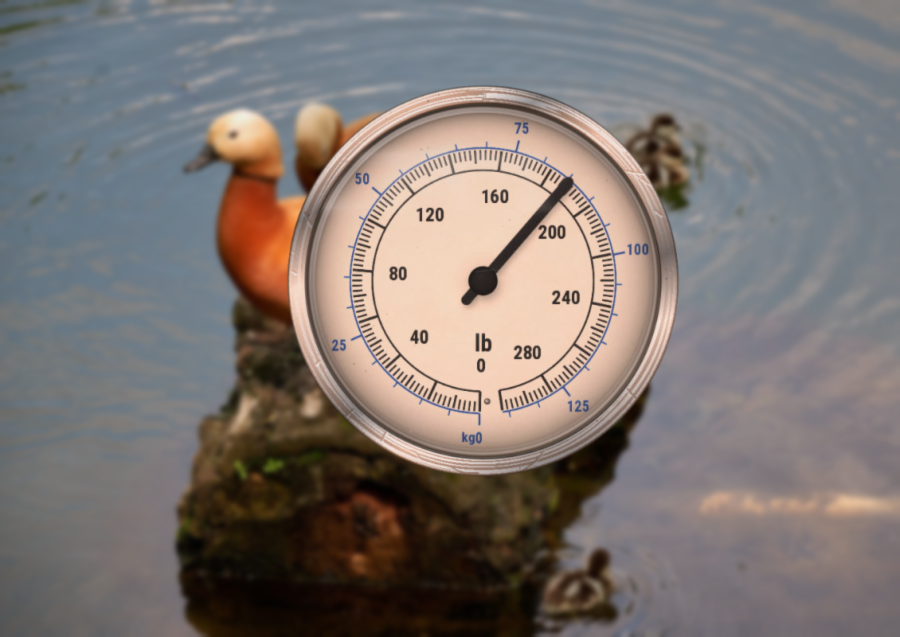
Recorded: 188 lb
